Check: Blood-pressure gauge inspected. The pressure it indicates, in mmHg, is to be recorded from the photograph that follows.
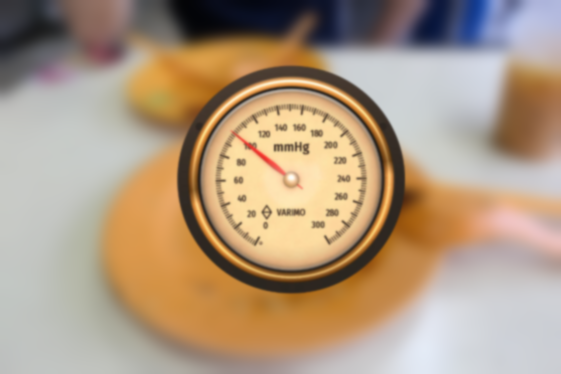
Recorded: 100 mmHg
